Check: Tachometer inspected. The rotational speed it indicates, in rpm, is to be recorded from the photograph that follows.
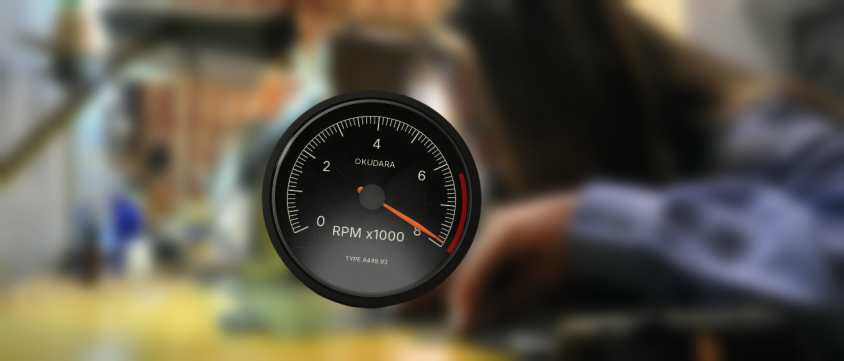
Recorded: 7900 rpm
